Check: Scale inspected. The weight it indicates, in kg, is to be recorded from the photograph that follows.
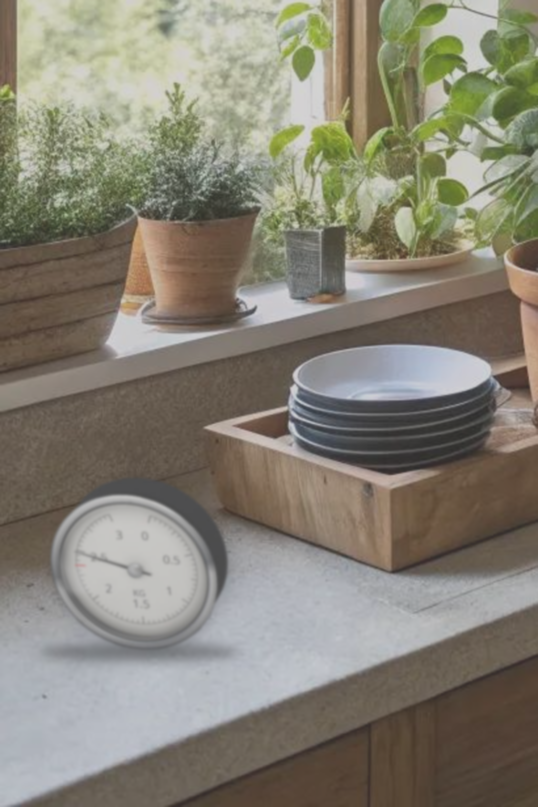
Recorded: 2.5 kg
